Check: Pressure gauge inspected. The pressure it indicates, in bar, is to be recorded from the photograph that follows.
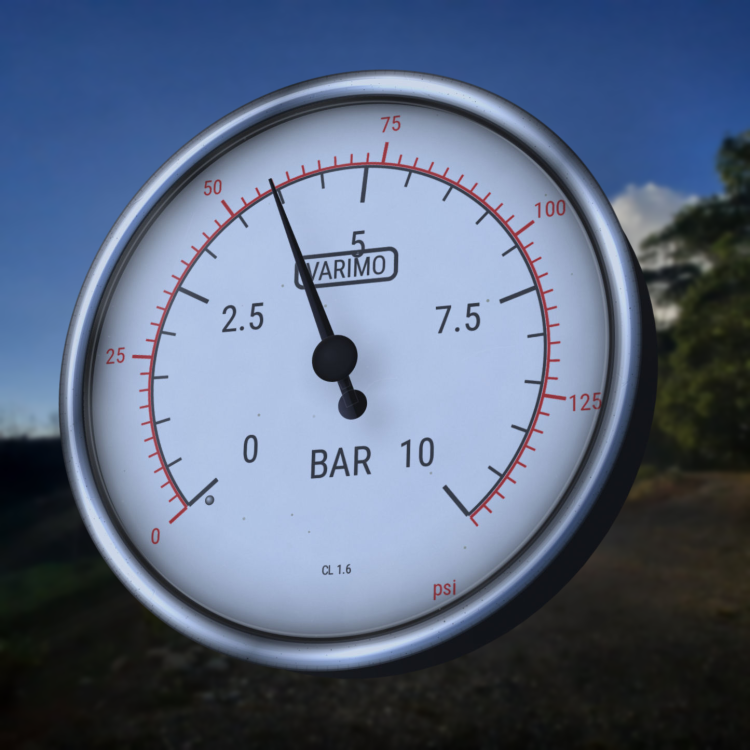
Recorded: 4 bar
